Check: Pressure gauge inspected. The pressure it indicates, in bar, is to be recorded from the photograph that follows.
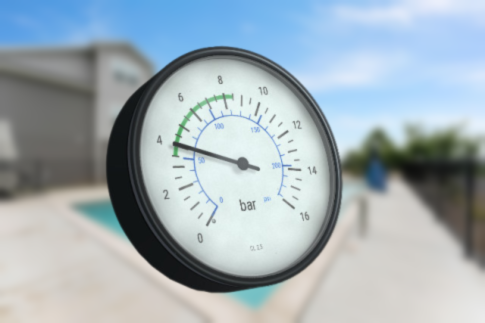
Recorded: 4 bar
